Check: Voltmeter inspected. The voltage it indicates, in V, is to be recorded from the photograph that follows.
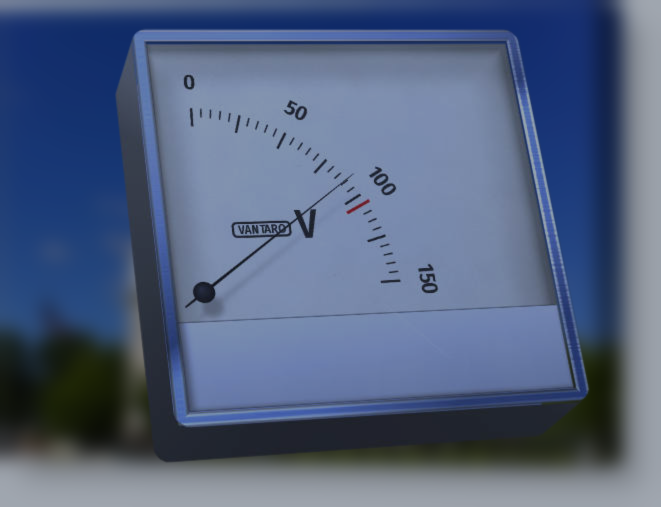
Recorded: 90 V
